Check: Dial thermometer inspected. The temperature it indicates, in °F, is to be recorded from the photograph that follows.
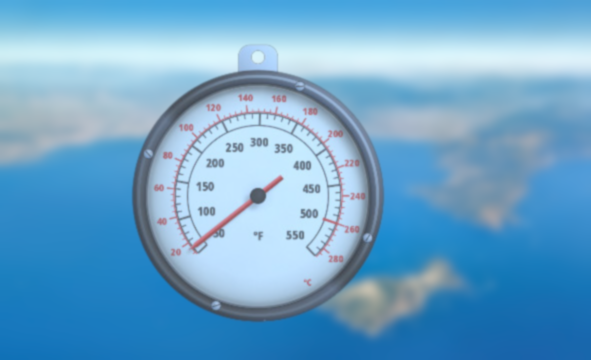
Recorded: 60 °F
